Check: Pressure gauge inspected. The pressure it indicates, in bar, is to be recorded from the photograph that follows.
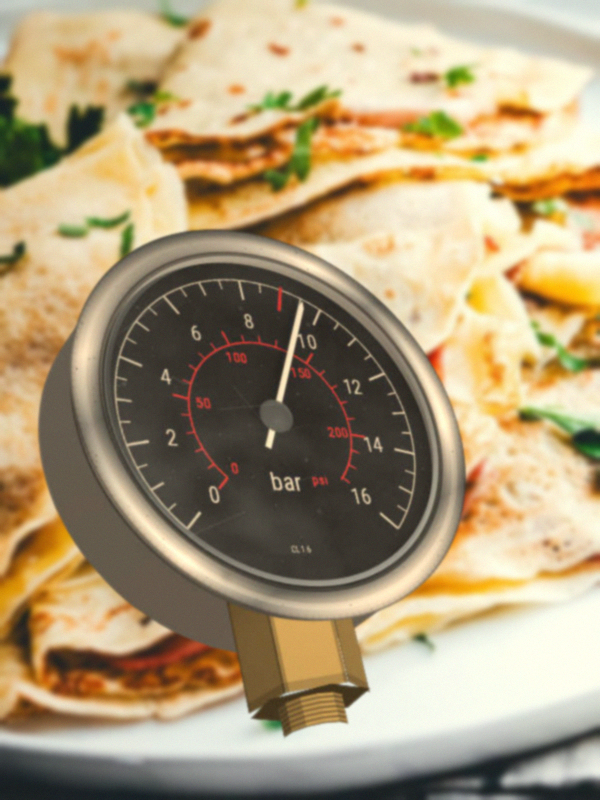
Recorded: 9.5 bar
